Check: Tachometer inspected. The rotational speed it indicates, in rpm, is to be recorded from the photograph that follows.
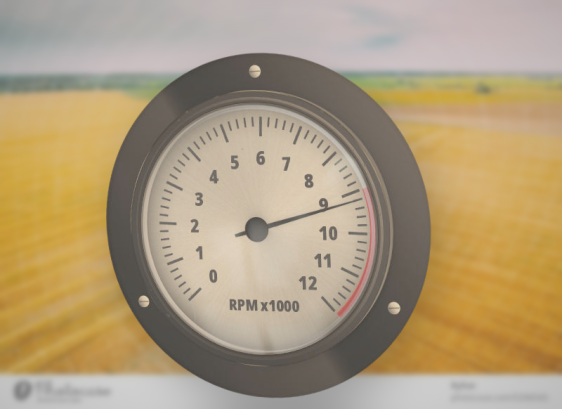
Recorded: 9200 rpm
